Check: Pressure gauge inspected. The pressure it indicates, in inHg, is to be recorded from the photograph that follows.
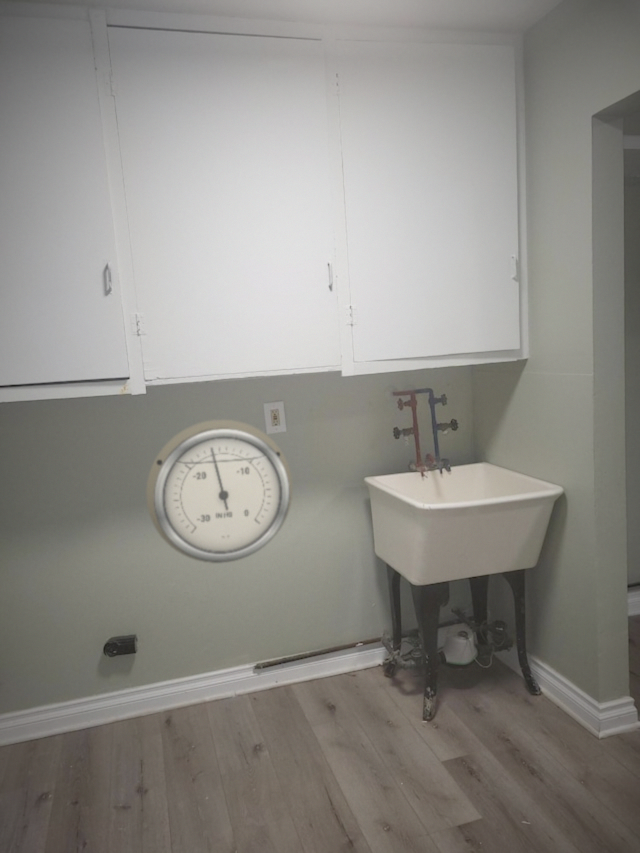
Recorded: -16 inHg
